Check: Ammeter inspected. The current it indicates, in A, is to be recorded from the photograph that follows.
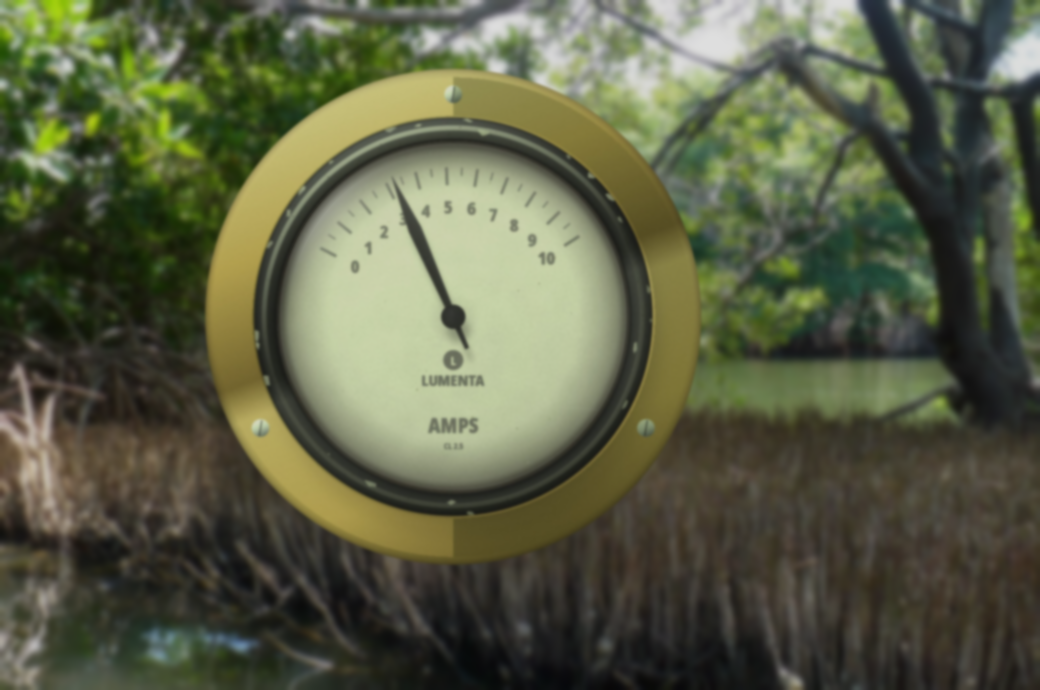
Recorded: 3.25 A
